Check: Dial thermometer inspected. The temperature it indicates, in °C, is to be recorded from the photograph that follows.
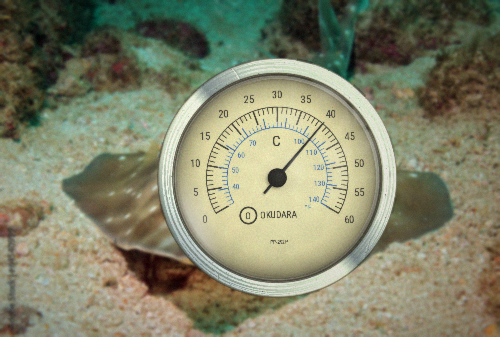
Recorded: 40 °C
